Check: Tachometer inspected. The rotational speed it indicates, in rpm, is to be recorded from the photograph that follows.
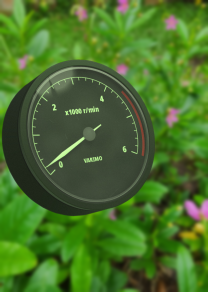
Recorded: 200 rpm
